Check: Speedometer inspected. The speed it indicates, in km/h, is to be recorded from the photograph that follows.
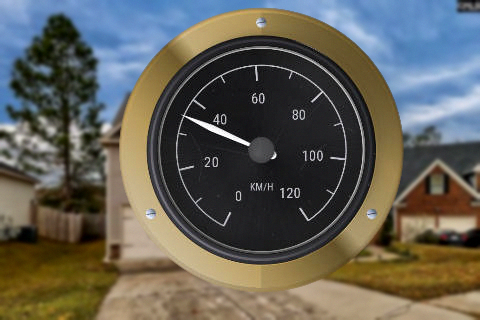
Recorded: 35 km/h
